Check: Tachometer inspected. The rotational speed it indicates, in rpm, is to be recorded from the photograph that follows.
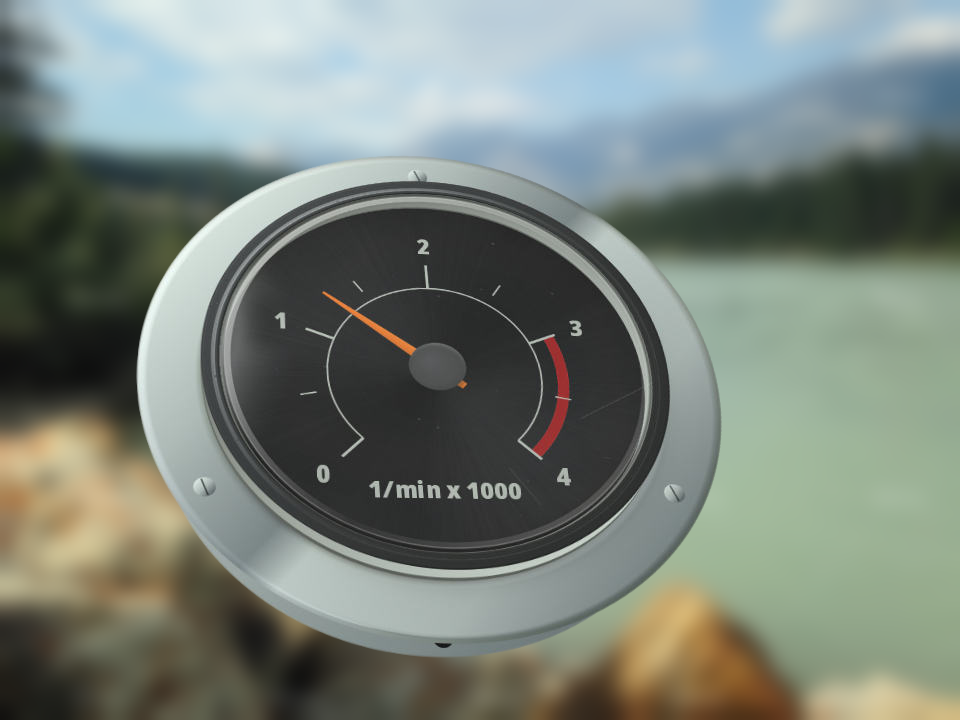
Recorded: 1250 rpm
